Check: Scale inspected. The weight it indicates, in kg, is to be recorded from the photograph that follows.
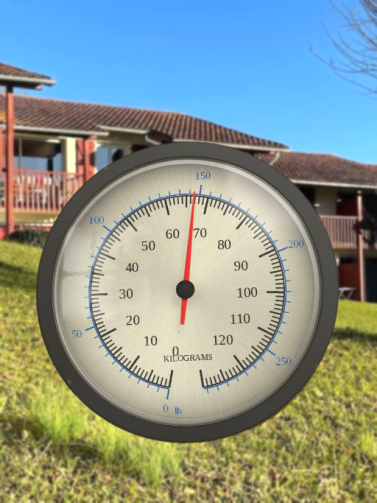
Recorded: 67 kg
